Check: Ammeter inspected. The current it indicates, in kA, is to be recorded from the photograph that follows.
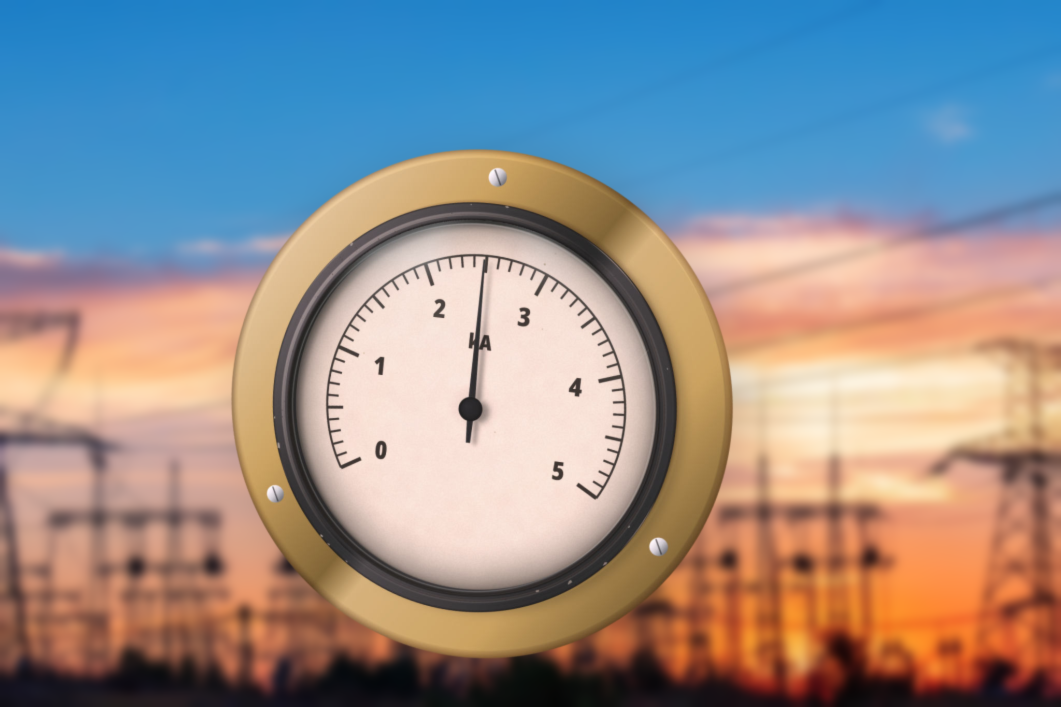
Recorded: 2.5 kA
